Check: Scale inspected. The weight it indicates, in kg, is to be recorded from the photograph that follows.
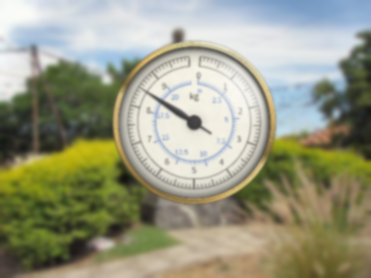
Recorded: 8.5 kg
